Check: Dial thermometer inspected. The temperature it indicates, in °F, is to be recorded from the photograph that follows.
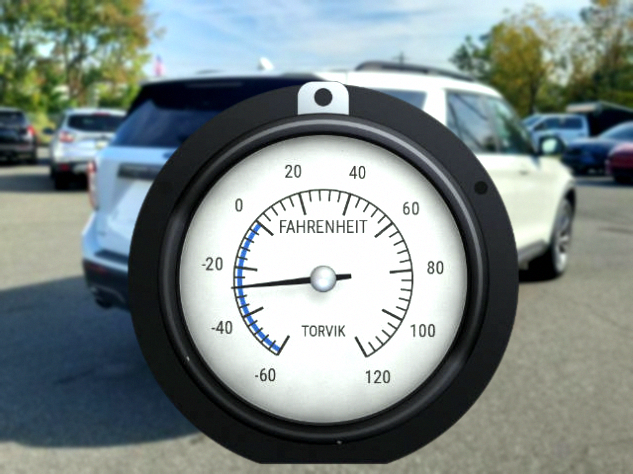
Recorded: -28 °F
